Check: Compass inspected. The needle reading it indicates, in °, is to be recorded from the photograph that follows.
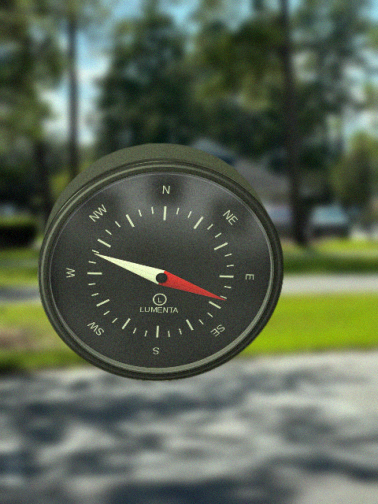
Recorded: 110 °
